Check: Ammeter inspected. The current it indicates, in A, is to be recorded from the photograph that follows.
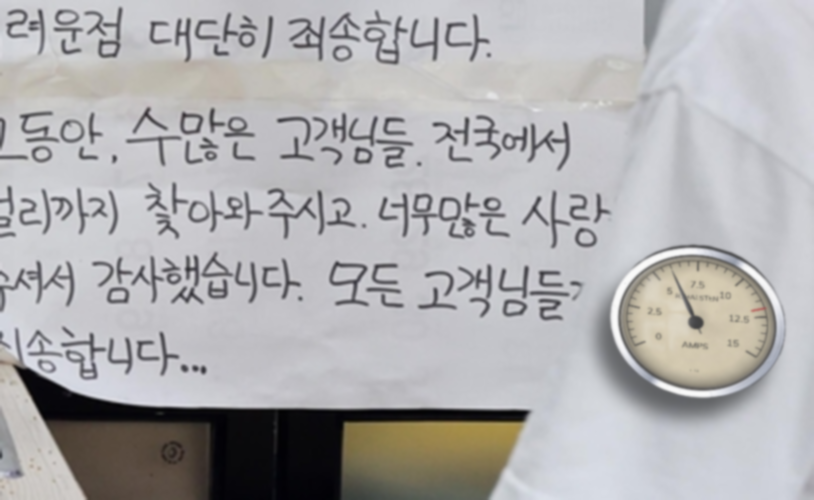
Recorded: 6 A
